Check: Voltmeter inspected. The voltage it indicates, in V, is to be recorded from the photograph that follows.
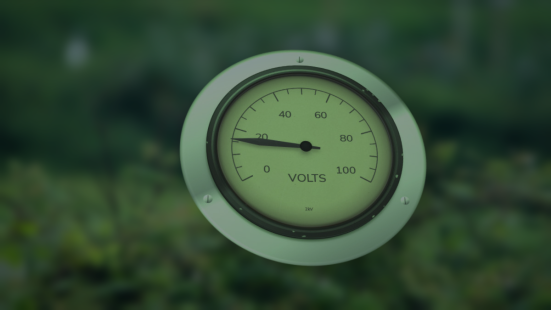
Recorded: 15 V
